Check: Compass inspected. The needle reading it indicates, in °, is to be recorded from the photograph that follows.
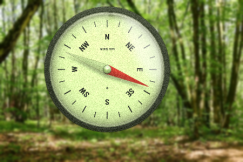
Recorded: 112.5 °
